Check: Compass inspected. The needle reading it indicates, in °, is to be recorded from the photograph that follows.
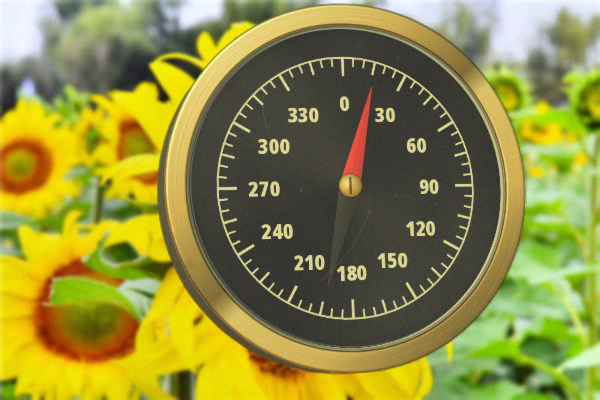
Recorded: 15 °
